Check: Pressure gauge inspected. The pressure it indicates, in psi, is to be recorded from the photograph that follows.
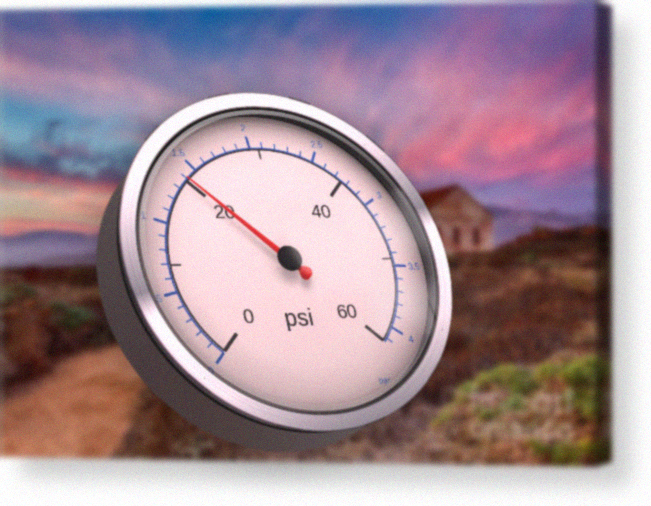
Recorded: 20 psi
